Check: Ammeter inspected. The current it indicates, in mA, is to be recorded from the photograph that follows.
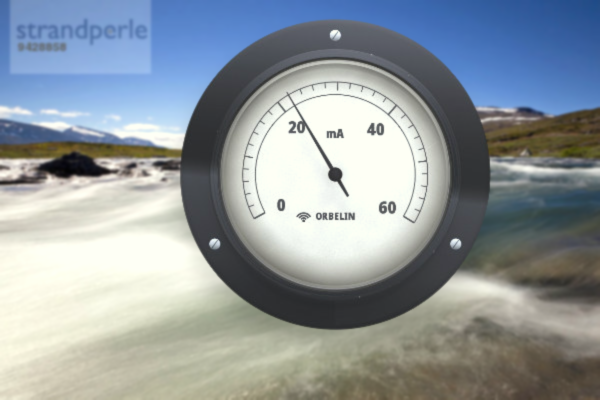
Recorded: 22 mA
